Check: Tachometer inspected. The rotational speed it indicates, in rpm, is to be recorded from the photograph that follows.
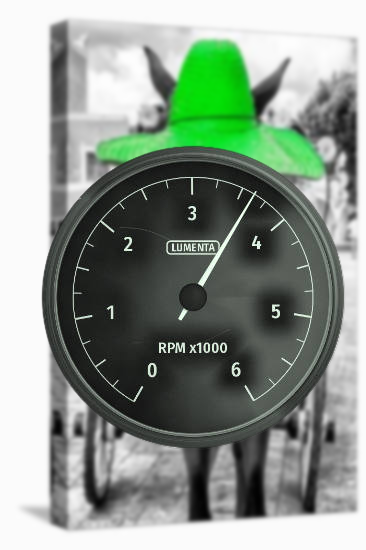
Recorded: 3625 rpm
